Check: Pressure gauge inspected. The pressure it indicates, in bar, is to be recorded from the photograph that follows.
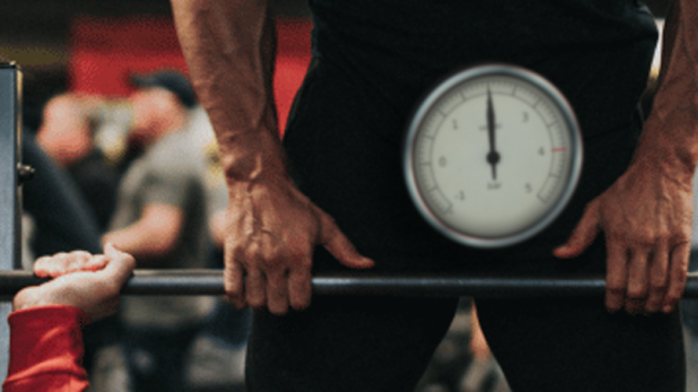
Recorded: 2 bar
